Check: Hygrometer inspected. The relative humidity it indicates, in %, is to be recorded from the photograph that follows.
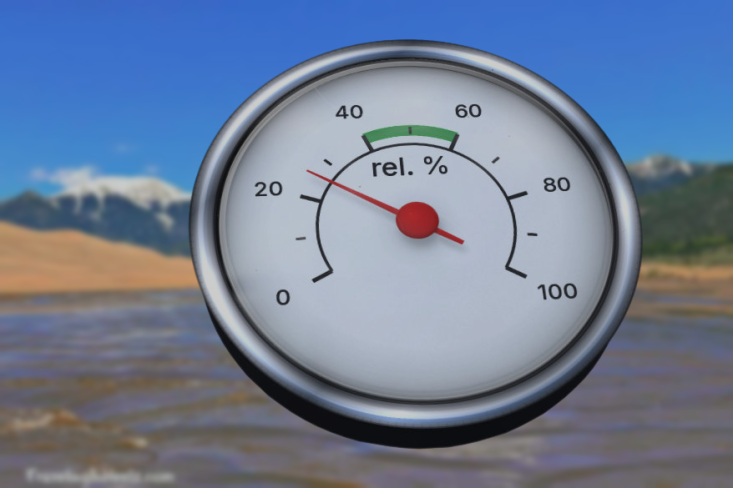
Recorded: 25 %
